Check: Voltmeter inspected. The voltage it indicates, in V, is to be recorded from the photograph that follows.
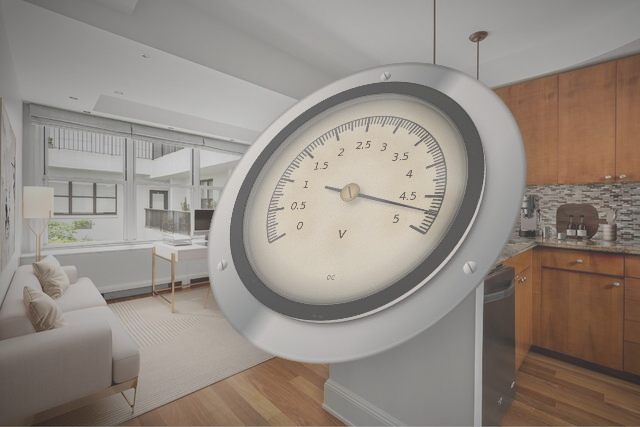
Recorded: 4.75 V
